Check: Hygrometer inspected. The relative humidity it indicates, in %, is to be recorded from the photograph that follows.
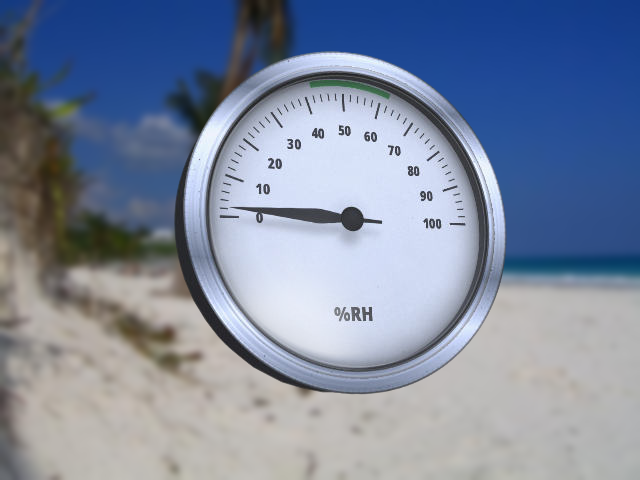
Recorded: 2 %
